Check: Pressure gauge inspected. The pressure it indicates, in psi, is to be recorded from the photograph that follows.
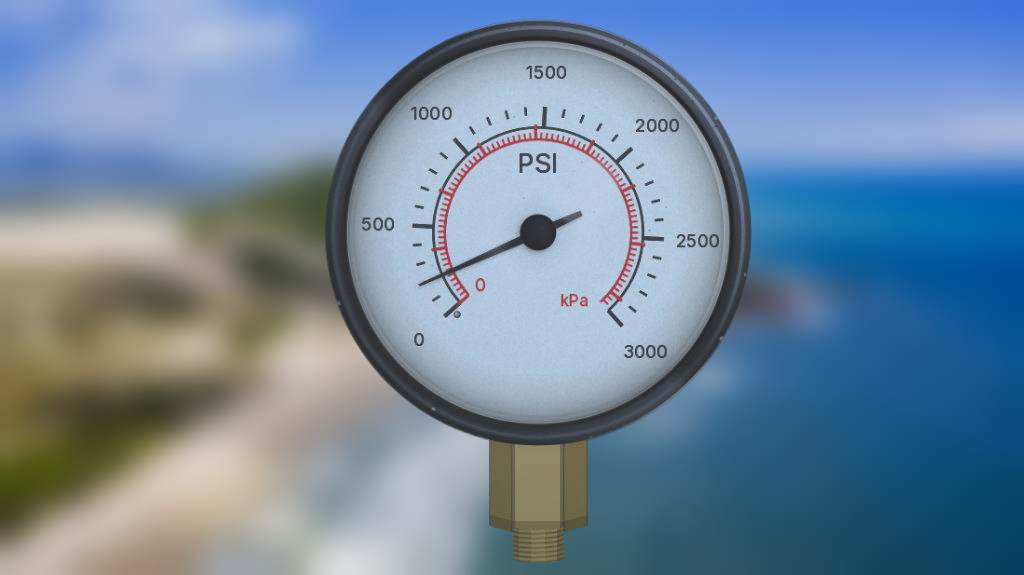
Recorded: 200 psi
